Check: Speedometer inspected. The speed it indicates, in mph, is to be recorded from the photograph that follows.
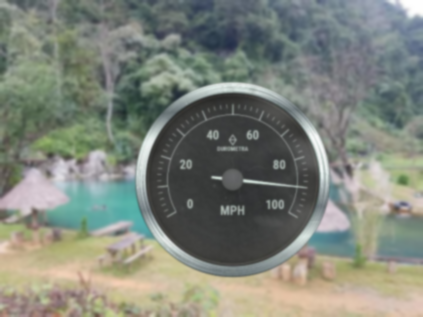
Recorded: 90 mph
